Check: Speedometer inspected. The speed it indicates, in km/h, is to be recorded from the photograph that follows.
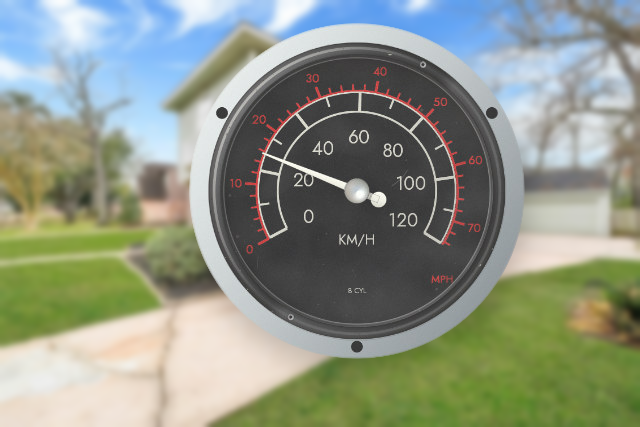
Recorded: 25 km/h
